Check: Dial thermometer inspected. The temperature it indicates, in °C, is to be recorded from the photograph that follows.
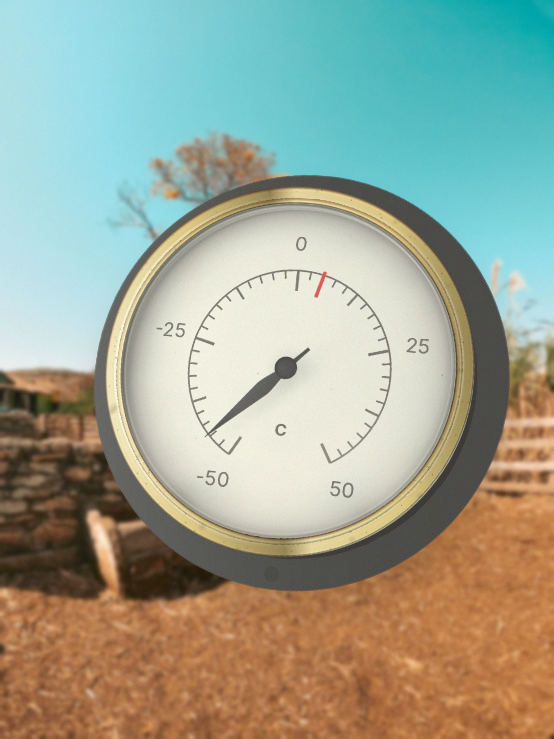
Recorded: -45 °C
